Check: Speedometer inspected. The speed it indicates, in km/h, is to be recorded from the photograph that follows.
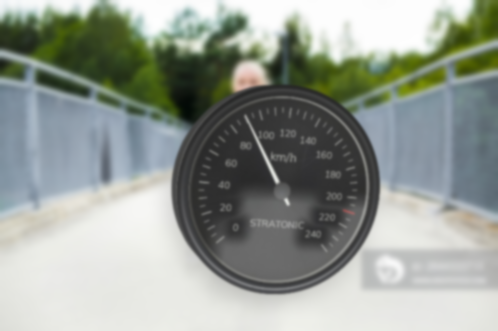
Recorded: 90 km/h
